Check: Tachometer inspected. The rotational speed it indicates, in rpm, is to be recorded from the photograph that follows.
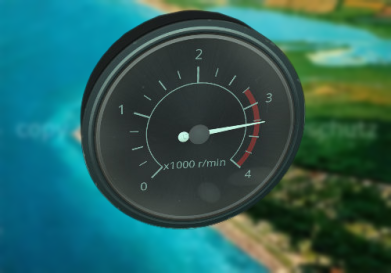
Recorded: 3250 rpm
